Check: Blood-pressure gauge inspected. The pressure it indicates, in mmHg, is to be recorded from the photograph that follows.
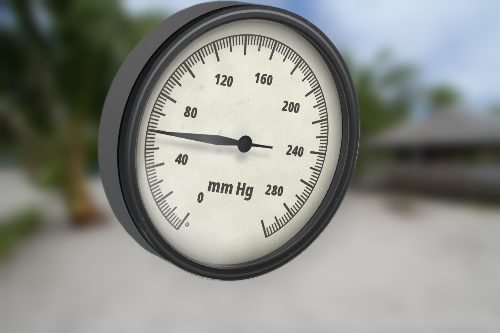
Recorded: 60 mmHg
